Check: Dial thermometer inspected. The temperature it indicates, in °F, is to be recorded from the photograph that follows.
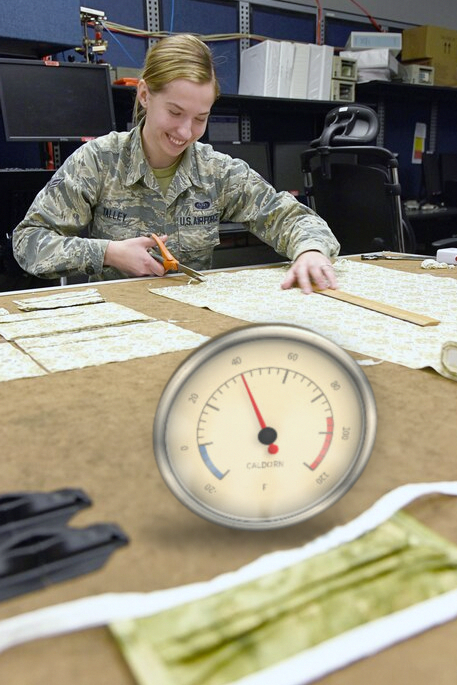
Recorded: 40 °F
